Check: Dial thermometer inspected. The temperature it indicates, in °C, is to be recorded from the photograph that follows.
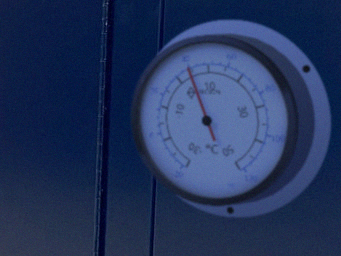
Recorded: 5 °C
